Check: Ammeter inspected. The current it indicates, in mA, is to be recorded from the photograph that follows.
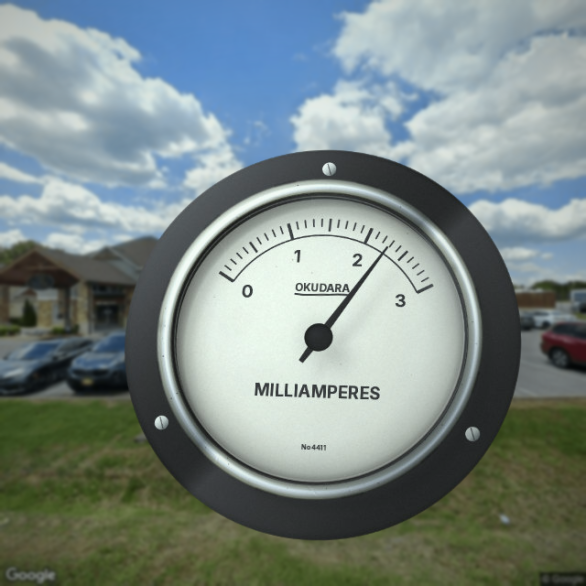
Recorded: 2.3 mA
